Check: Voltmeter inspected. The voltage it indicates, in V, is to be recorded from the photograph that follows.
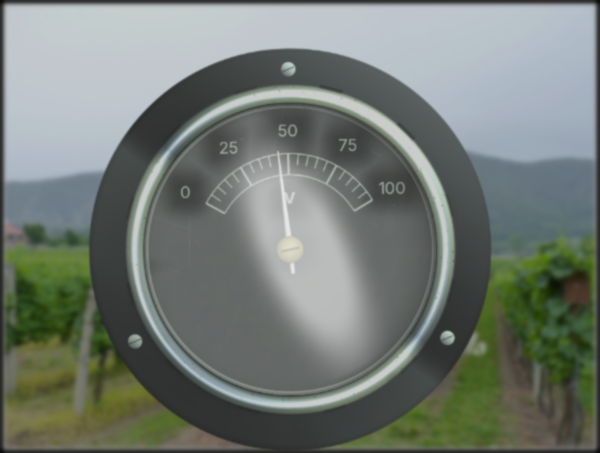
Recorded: 45 V
